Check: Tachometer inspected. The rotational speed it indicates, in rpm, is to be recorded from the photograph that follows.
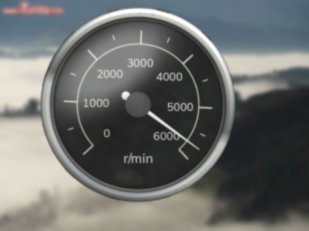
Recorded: 5750 rpm
